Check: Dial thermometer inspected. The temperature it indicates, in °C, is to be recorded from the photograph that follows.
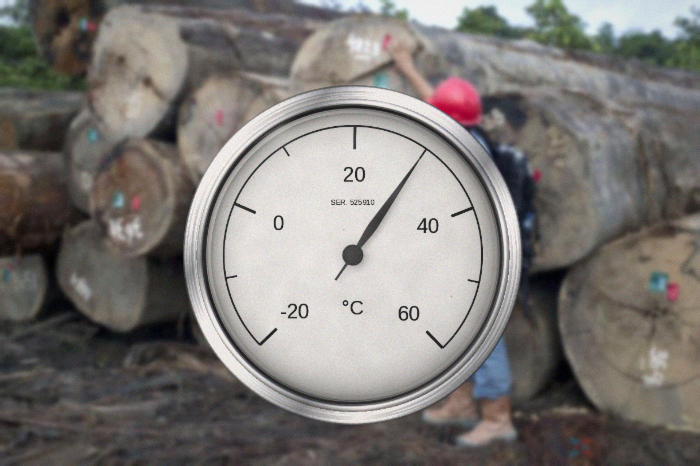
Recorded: 30 °C
